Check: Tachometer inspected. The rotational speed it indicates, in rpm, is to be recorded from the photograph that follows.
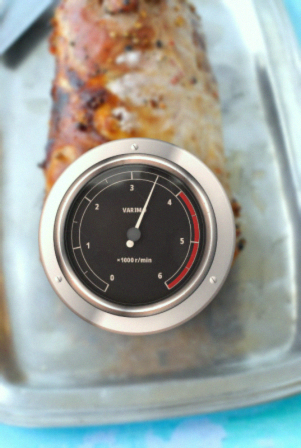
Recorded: 3500 rpm
